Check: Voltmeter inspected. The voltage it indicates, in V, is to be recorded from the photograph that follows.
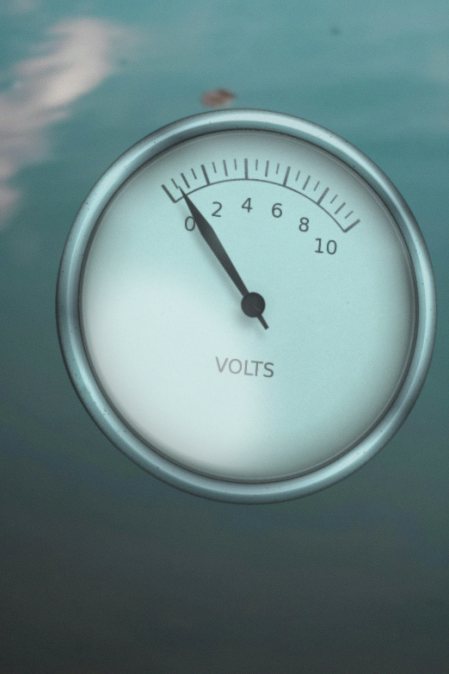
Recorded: 0.5 V
